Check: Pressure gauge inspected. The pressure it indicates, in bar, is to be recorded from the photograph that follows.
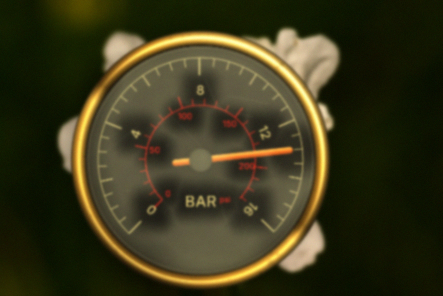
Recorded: 13 bar
